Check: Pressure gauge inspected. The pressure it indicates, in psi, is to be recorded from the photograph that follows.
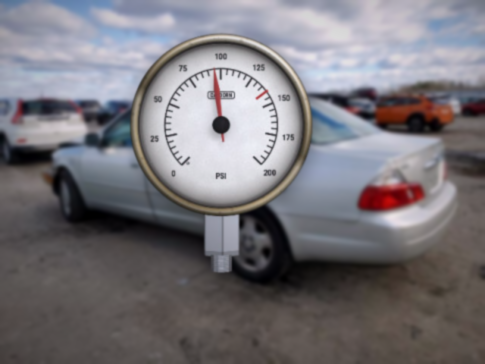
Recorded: 95 psi
